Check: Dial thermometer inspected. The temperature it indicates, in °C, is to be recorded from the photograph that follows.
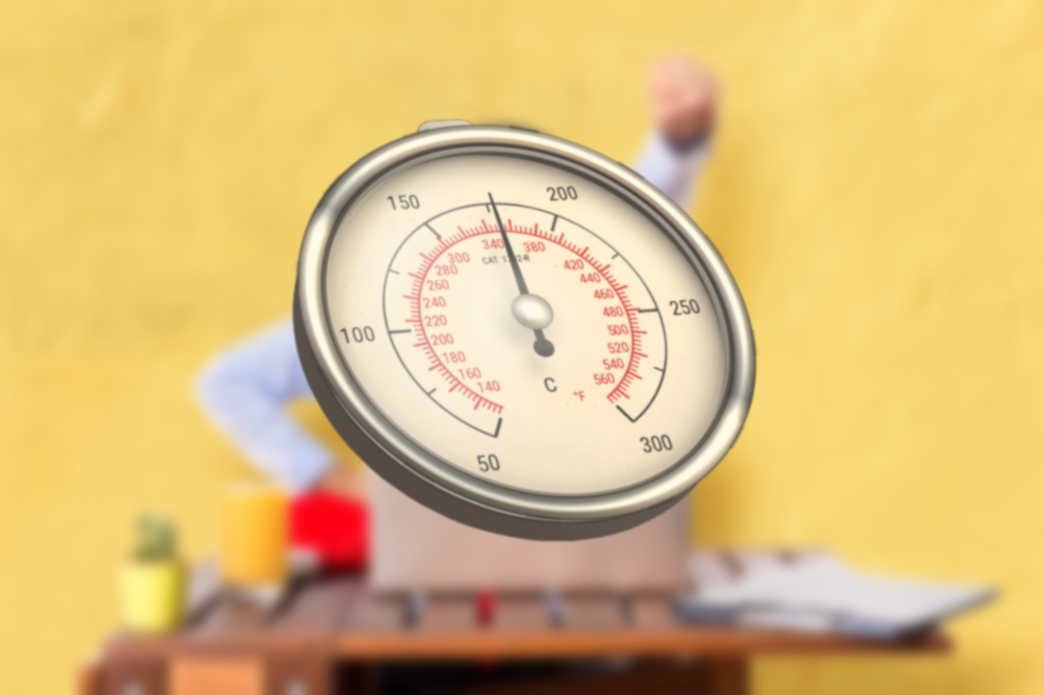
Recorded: 175 °C
